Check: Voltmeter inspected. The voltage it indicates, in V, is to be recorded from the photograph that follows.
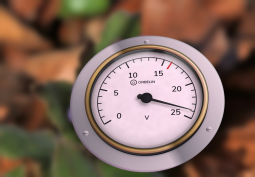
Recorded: 24 V
